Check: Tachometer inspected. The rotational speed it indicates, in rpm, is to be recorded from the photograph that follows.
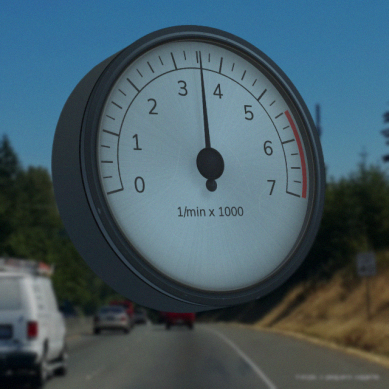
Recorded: 3500 rpm
